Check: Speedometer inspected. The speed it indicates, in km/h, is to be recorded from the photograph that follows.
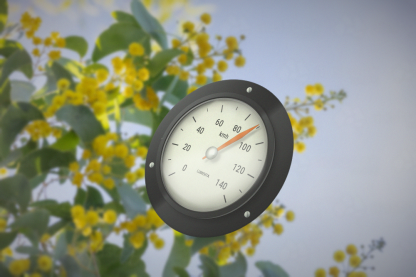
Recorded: 90 km/h
